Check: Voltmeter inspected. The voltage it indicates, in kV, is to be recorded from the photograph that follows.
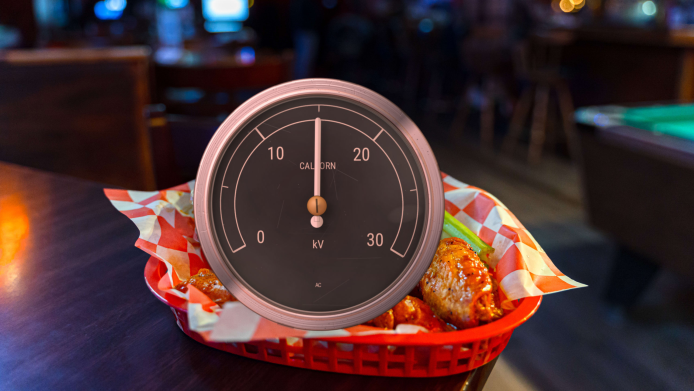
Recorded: 15 kV
